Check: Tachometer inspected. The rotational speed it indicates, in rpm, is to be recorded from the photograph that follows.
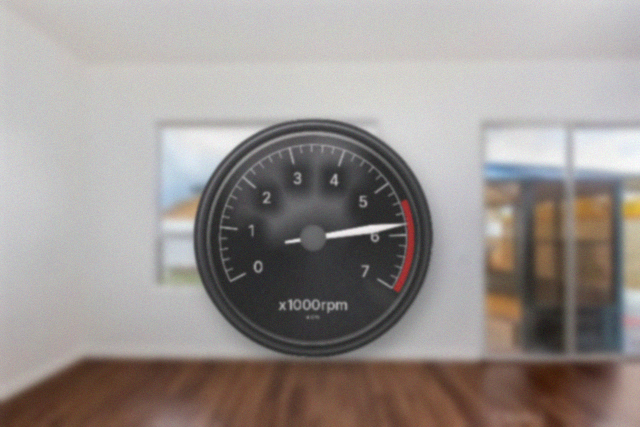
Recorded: 5800 rpm
